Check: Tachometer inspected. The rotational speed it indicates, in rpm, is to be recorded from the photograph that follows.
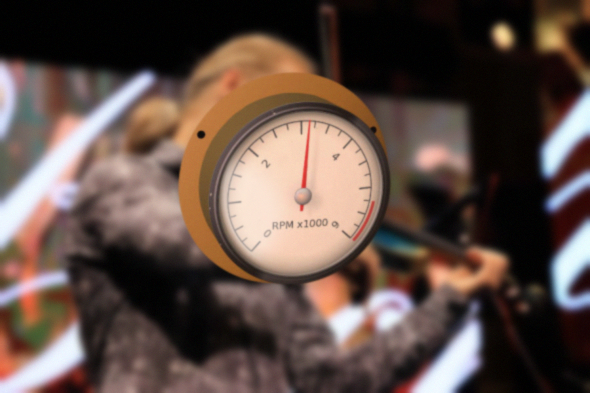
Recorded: 3125 rpm
